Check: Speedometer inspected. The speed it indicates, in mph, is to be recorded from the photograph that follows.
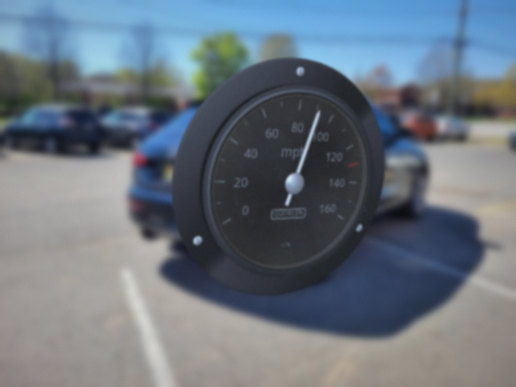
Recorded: 90 mph
